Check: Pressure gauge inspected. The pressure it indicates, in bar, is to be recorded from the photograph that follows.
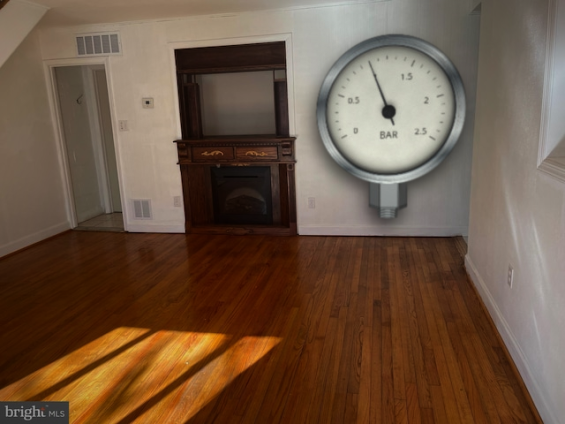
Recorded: 1 bar
